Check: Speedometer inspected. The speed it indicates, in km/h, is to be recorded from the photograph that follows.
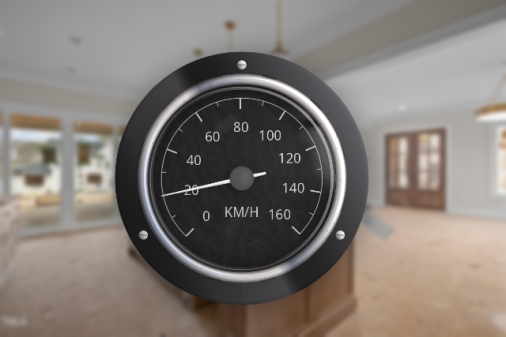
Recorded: 20 km/h
